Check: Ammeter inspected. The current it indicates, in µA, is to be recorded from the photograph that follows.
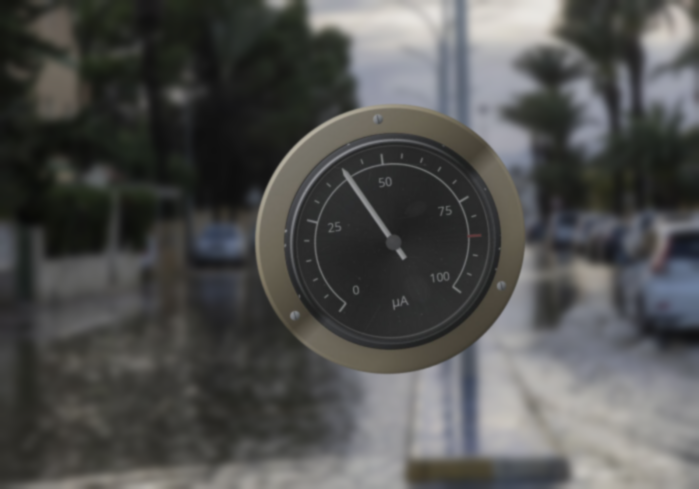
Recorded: 40 µA
